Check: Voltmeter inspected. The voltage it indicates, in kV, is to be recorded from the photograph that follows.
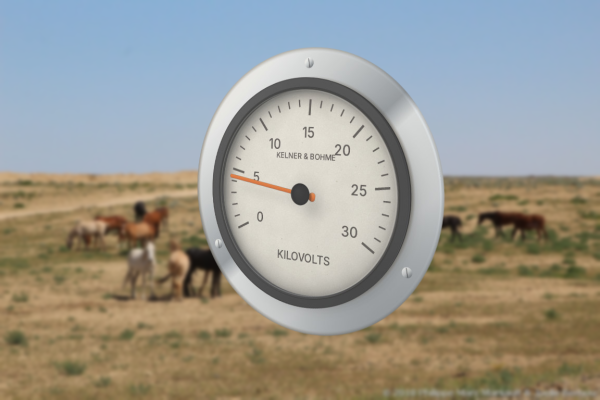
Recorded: 4.5 kV
